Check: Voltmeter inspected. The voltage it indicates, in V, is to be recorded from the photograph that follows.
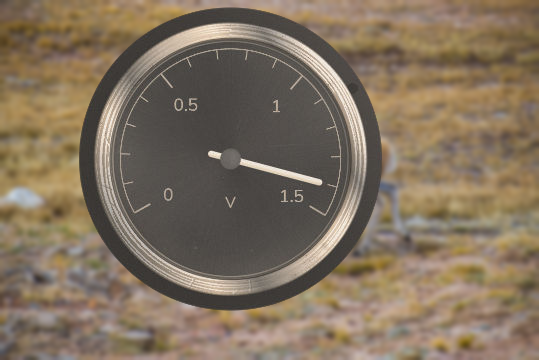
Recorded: 1.4 V
